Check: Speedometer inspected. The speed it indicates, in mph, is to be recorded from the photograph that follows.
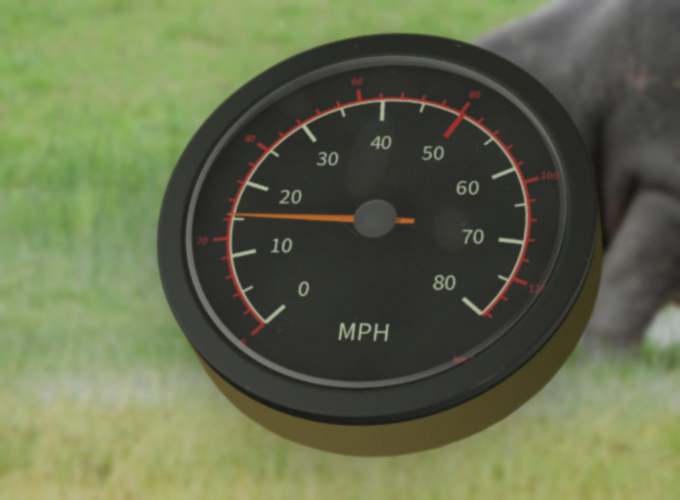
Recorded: 15 mph
